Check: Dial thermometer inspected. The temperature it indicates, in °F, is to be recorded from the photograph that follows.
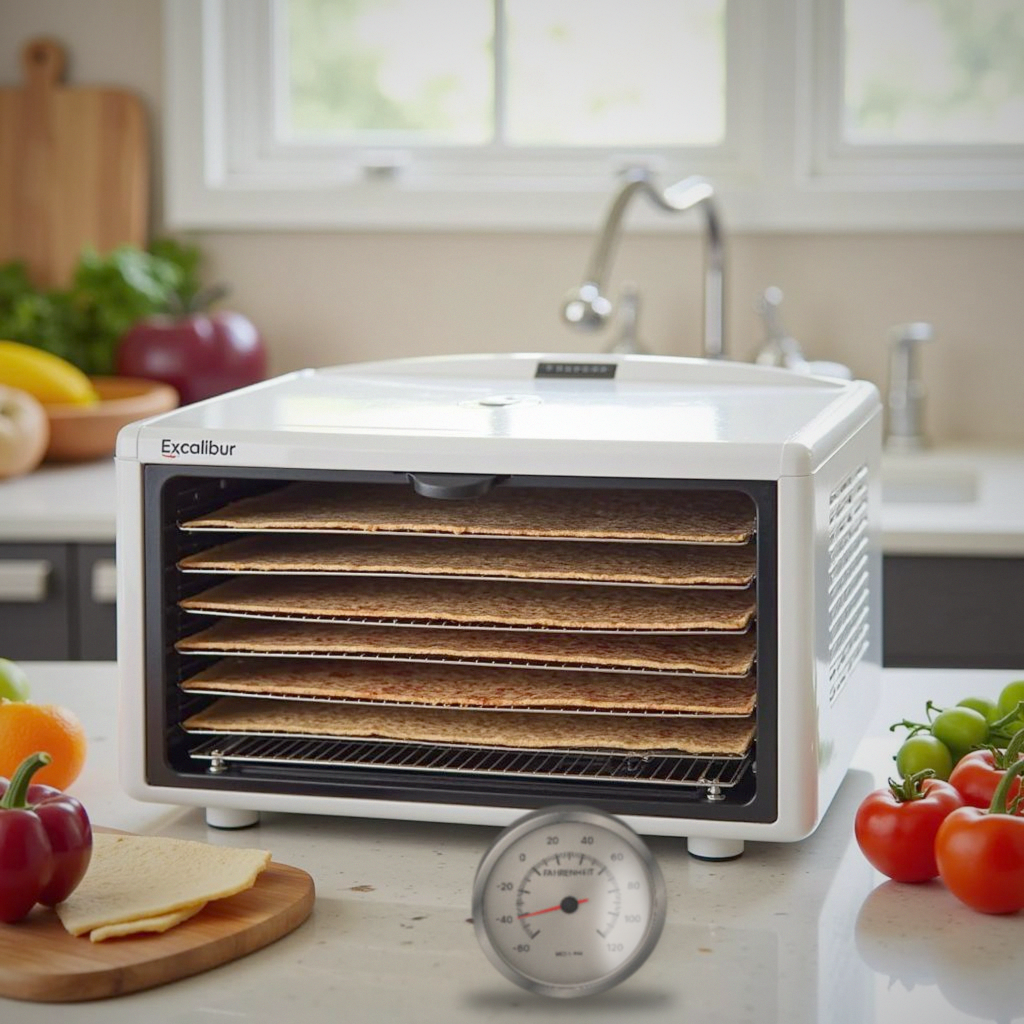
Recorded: -40 °F
